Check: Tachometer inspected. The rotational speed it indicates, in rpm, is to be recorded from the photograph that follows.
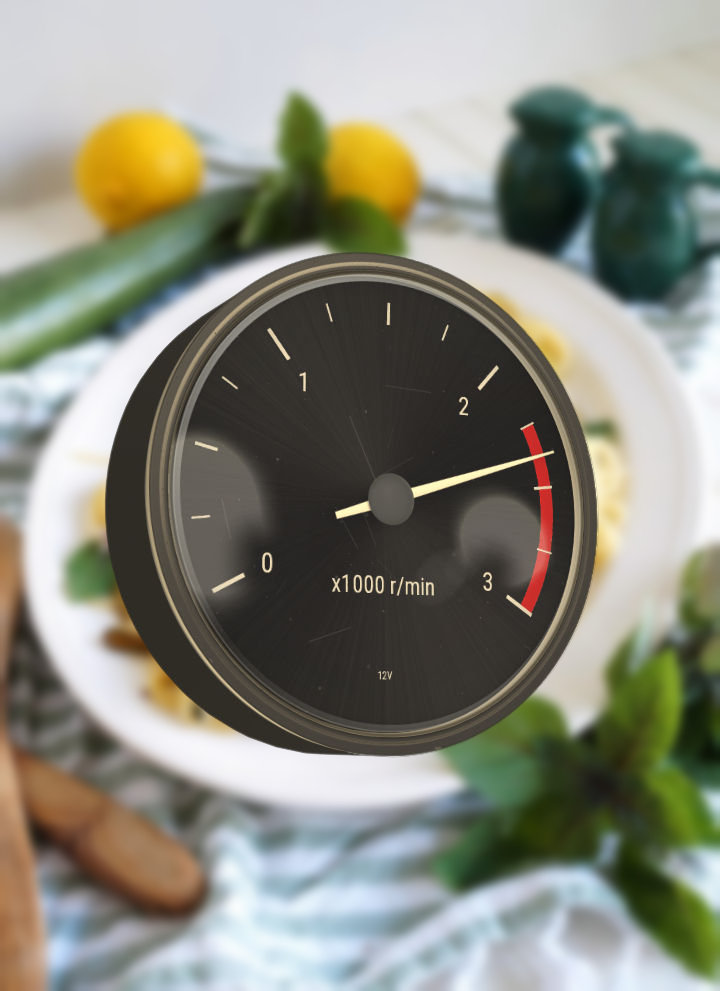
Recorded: 2375 rpm
